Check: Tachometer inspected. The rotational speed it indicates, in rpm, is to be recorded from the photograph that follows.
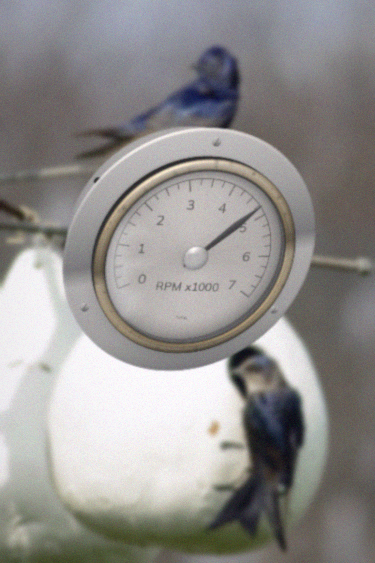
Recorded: 4750 rpm
